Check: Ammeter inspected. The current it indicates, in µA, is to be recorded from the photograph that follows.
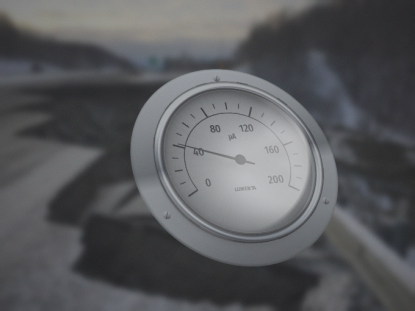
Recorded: 40 µA
